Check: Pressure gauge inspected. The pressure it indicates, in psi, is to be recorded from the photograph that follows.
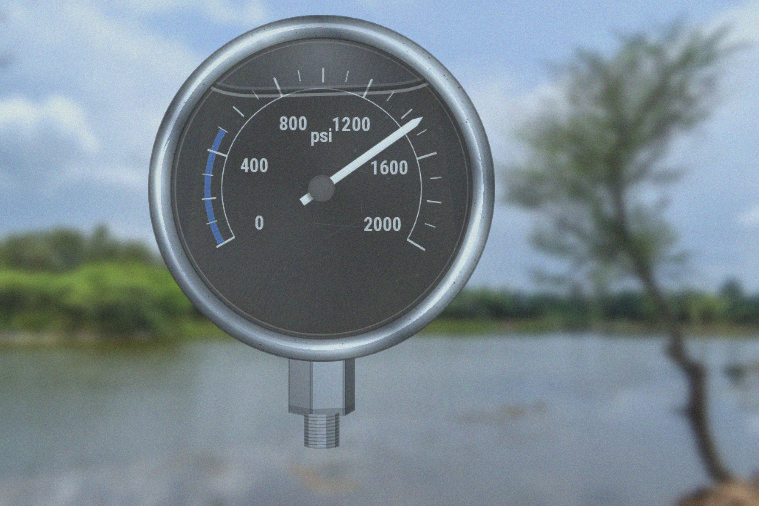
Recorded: 1450 psi
